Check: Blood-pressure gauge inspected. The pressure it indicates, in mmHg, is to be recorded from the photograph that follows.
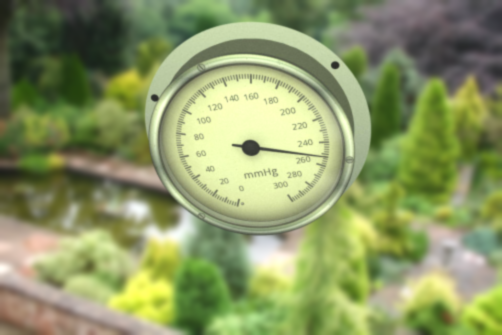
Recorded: 250 mmHg
